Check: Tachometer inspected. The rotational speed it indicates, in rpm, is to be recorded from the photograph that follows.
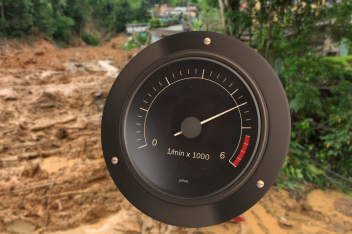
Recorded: 4400 rpm
